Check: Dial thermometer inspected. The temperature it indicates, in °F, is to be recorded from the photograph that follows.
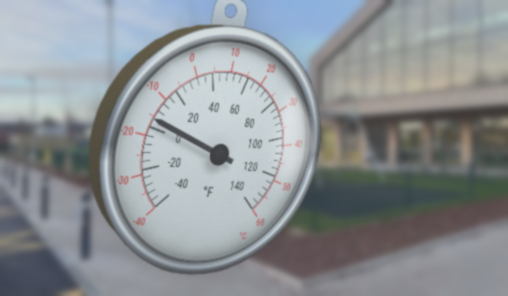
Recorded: 4 °F
